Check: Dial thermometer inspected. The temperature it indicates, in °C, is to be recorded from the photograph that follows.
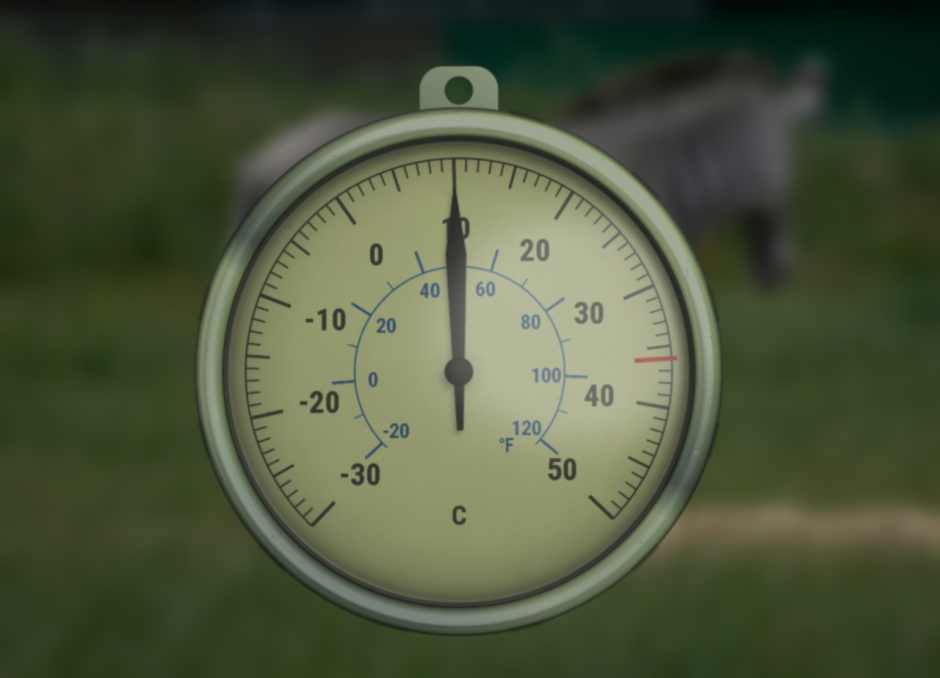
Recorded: 10 °C
